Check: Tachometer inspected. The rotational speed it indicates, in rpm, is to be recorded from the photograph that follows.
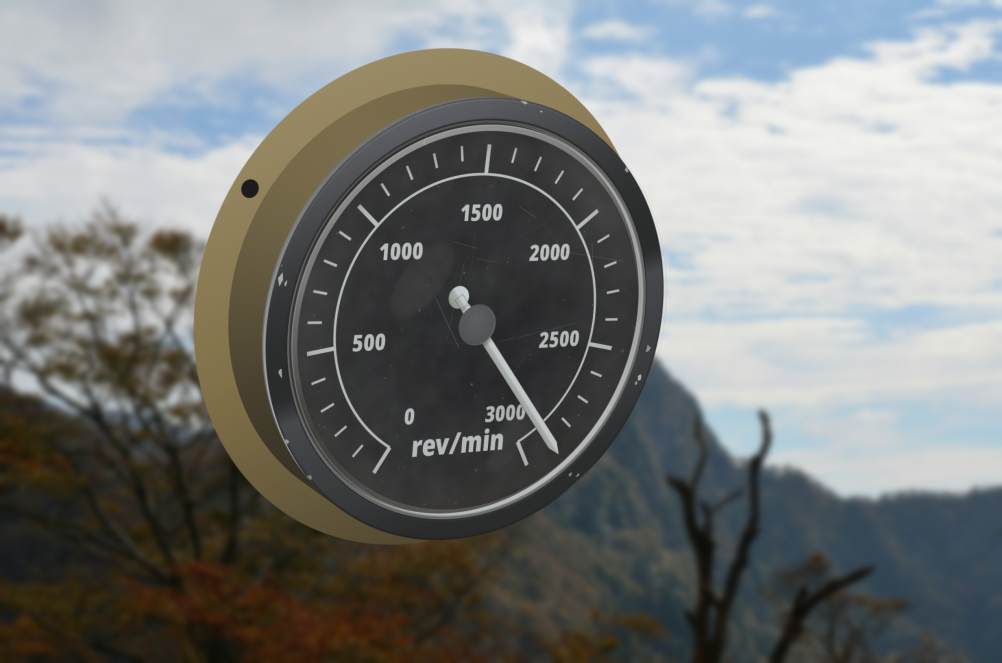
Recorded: 2900 rpm
